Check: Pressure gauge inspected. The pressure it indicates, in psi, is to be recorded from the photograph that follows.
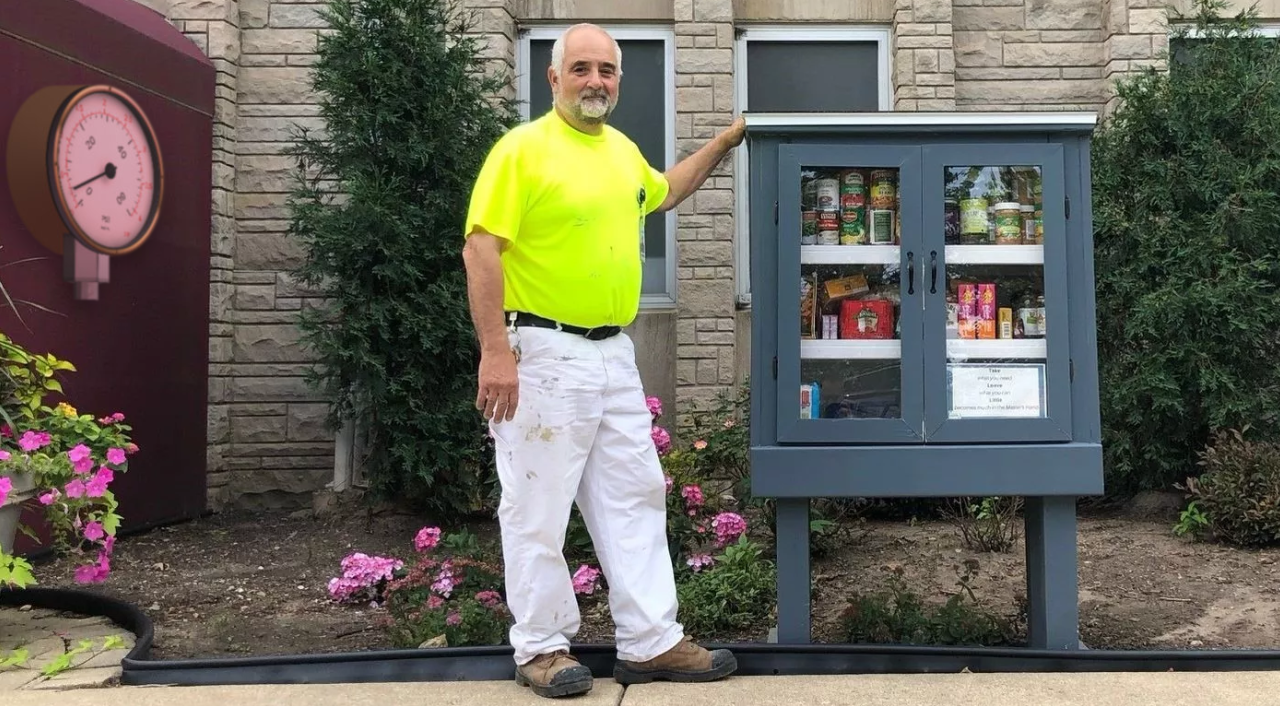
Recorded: 4 psi
